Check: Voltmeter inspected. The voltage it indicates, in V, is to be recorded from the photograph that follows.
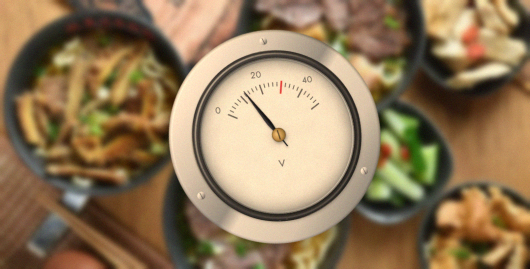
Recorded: 12 V
